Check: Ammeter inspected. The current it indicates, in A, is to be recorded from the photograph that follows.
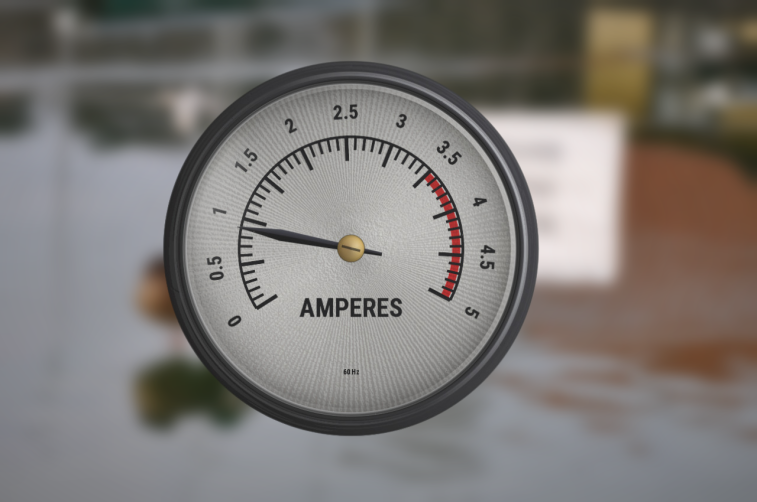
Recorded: 0.9 A
